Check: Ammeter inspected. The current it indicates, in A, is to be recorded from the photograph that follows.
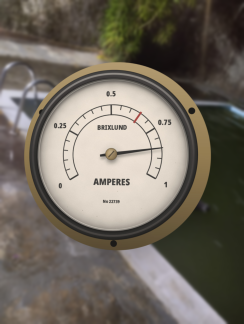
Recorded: 0.85 A
